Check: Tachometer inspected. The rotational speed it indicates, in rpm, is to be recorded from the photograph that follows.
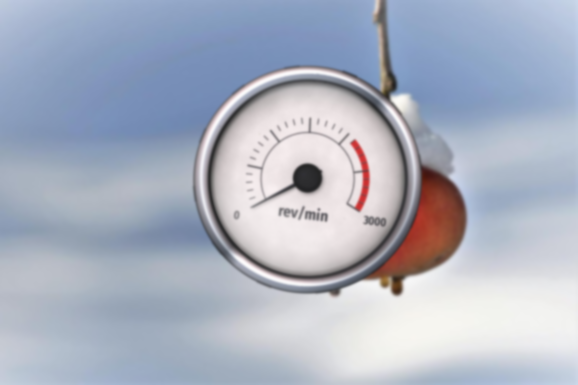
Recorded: 0 rpm
